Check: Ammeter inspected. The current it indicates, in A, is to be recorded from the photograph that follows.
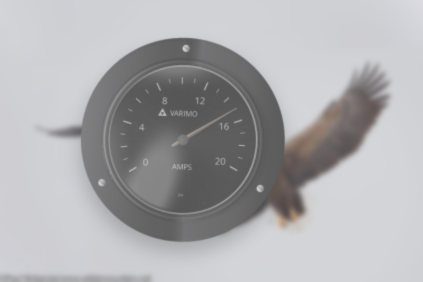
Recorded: 15 A
